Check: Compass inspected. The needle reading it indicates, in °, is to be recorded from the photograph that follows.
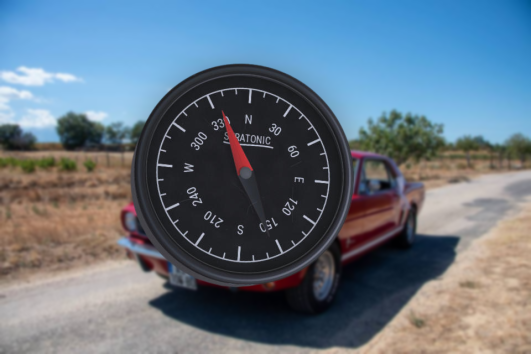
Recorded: 335 °
